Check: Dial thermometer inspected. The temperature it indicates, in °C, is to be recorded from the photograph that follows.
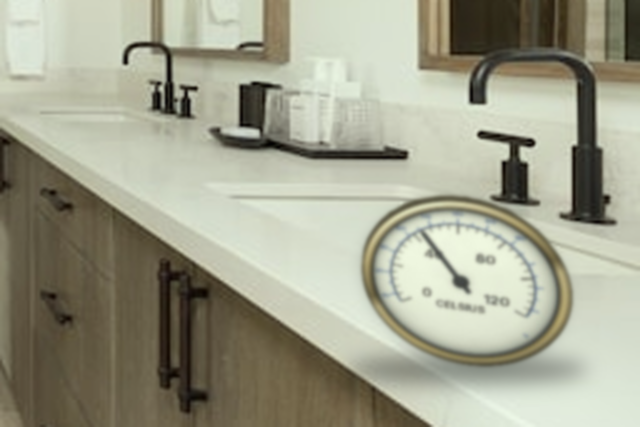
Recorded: 44 °C
